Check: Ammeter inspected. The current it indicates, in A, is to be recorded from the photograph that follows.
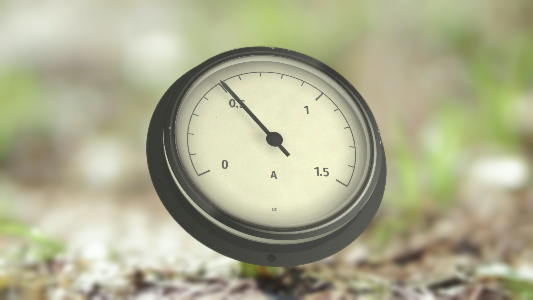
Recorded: 0.5 A
